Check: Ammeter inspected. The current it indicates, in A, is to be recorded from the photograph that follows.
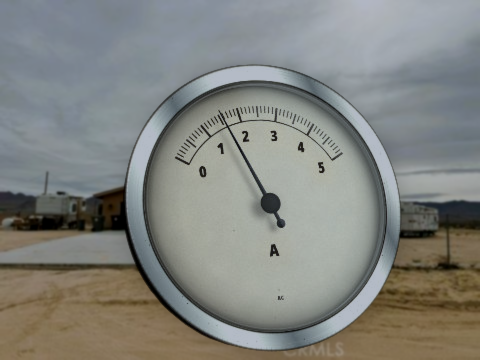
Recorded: 1.5 A
